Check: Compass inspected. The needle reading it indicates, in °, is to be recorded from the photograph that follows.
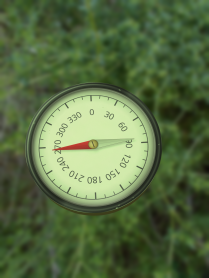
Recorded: 265 °
